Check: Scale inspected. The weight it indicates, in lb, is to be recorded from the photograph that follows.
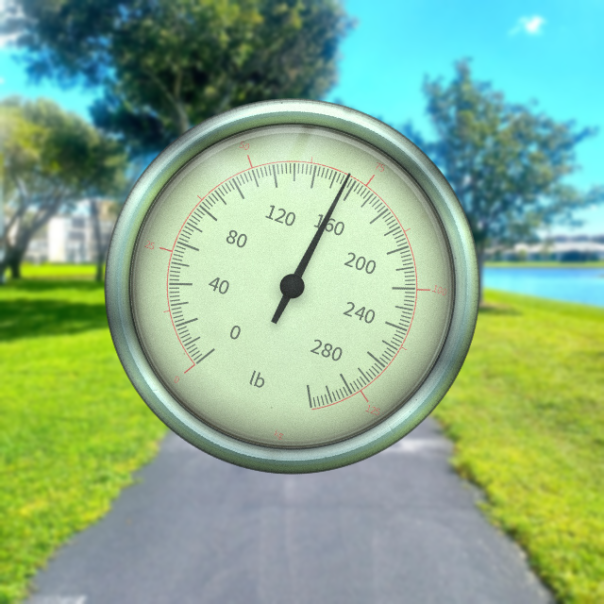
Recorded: 156 lb
